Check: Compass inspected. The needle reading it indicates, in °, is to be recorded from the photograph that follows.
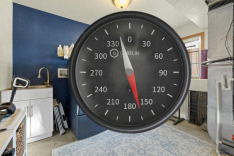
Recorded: 165 °
